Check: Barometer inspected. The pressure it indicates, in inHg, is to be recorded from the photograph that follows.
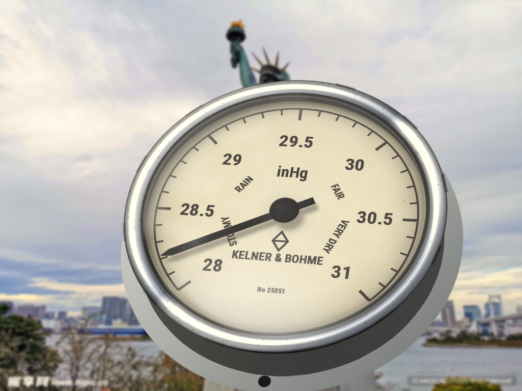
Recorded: 28.2 inHg
